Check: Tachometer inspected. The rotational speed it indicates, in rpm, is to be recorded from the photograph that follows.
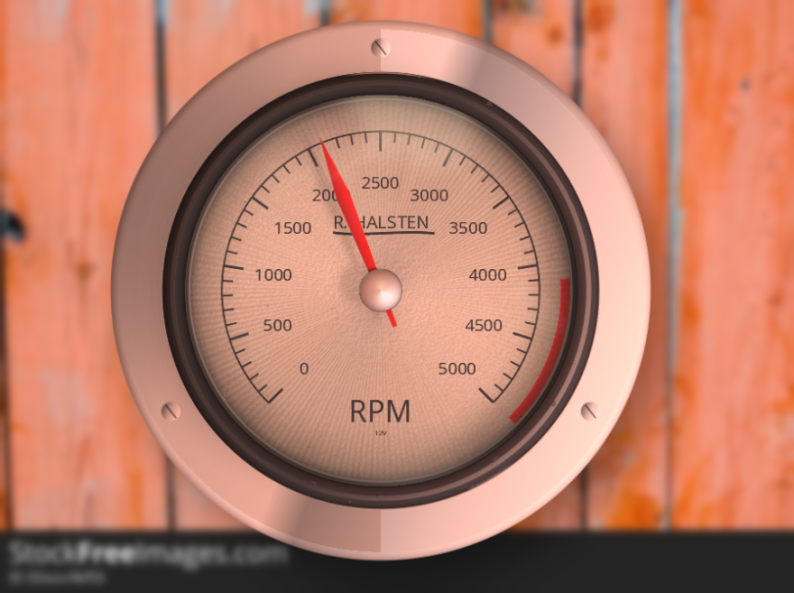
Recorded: 2100 rpm
